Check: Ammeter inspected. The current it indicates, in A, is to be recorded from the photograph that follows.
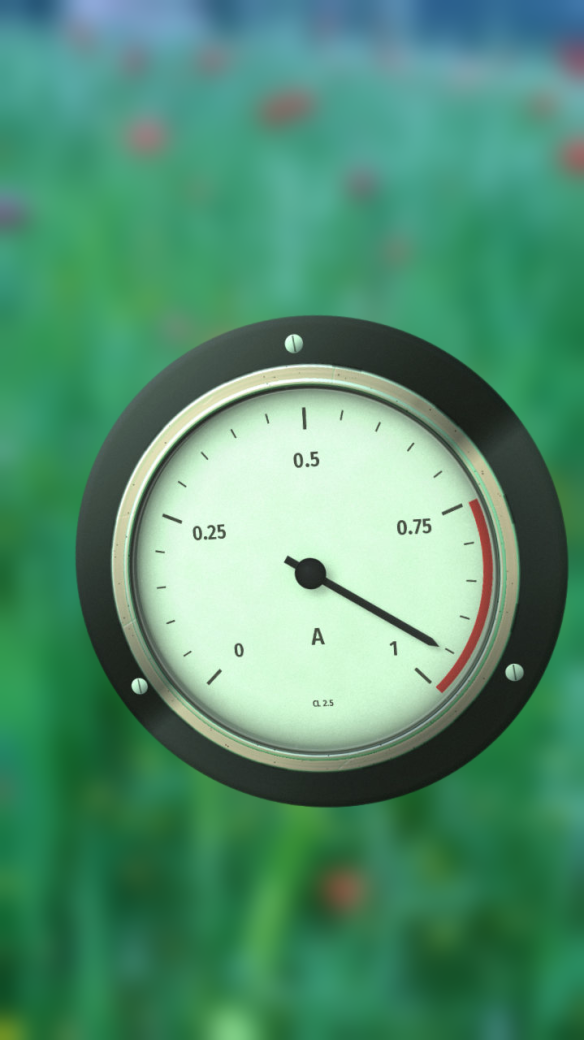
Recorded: 0.95 A
